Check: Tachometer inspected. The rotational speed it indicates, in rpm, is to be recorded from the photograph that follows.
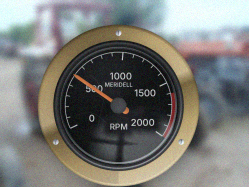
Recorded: 500 rpm
